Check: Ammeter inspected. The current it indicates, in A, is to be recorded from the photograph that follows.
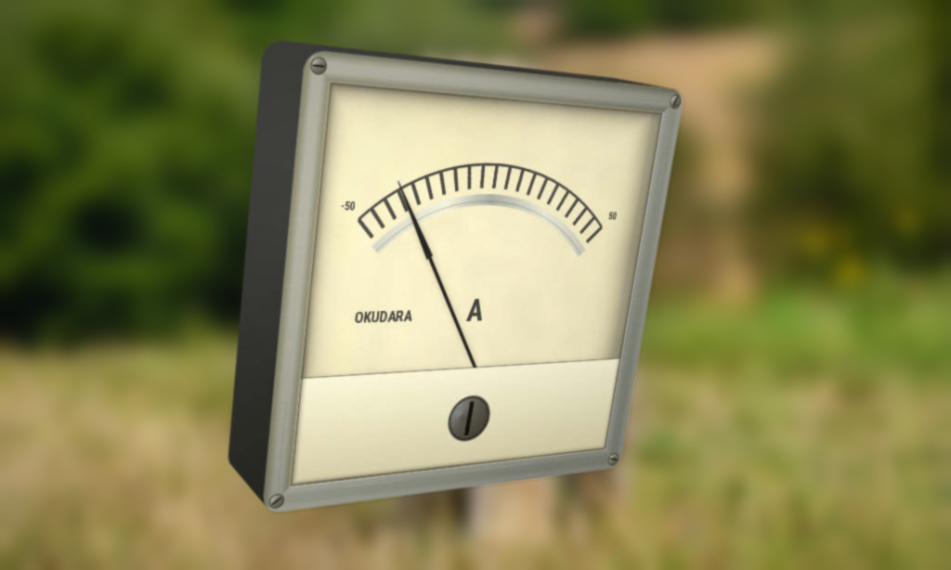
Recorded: -35 A
